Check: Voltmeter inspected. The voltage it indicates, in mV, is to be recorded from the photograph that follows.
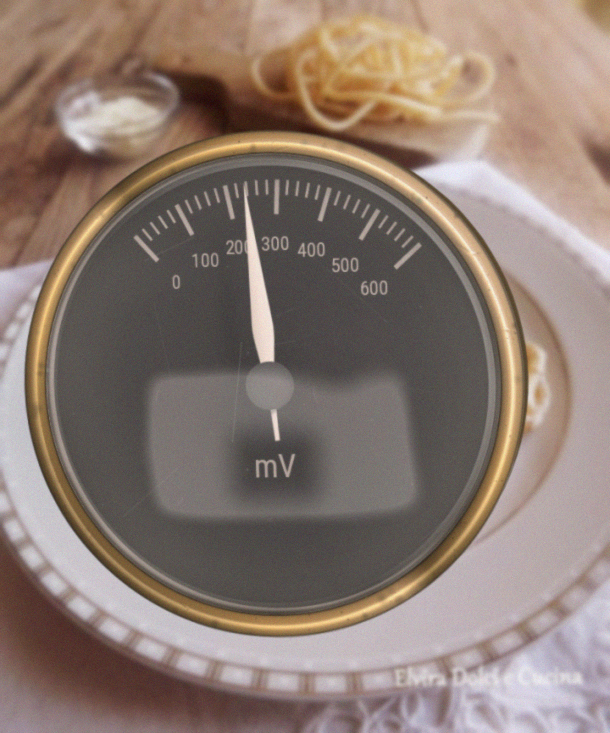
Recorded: 240 mV
